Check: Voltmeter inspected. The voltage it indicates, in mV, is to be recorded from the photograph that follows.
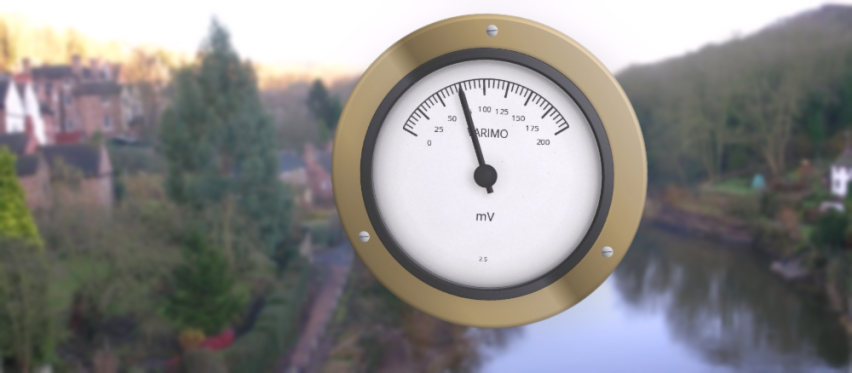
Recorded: 75 mV
